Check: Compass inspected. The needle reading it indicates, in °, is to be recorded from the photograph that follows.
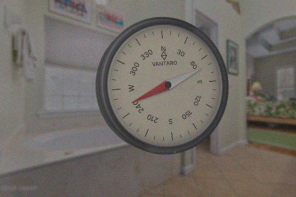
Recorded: 250 °
